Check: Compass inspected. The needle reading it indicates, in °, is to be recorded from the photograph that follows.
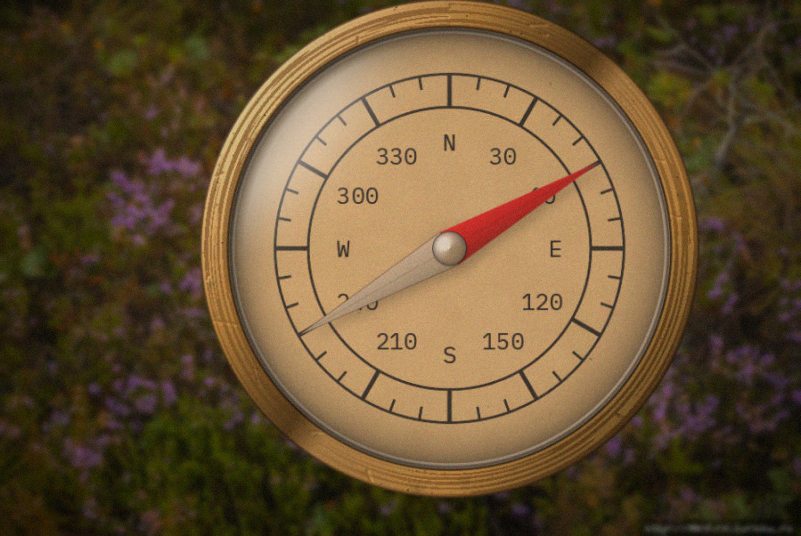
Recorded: 60 °
